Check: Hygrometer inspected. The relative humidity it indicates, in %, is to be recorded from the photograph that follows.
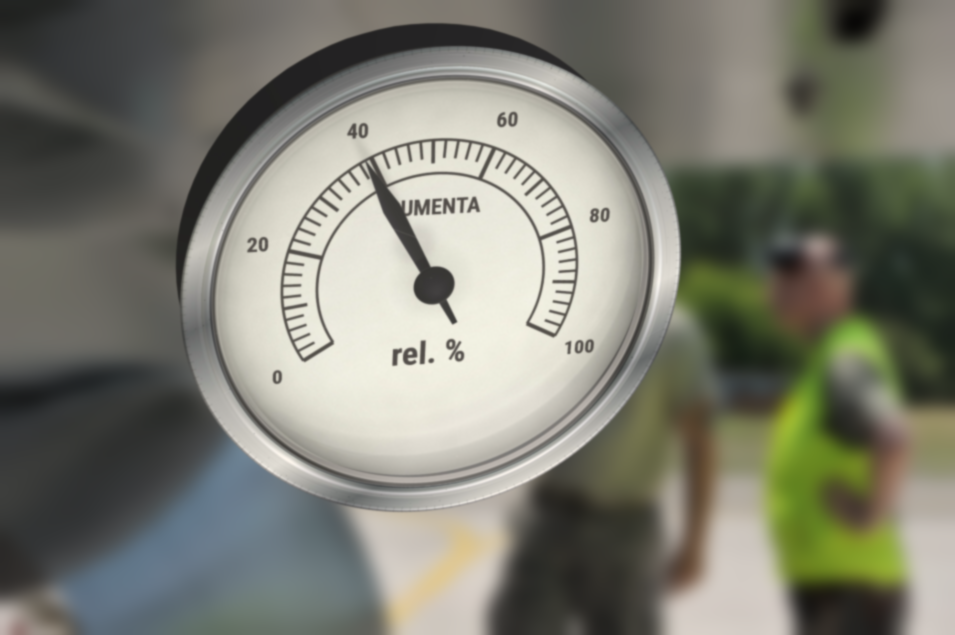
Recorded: 39 %
